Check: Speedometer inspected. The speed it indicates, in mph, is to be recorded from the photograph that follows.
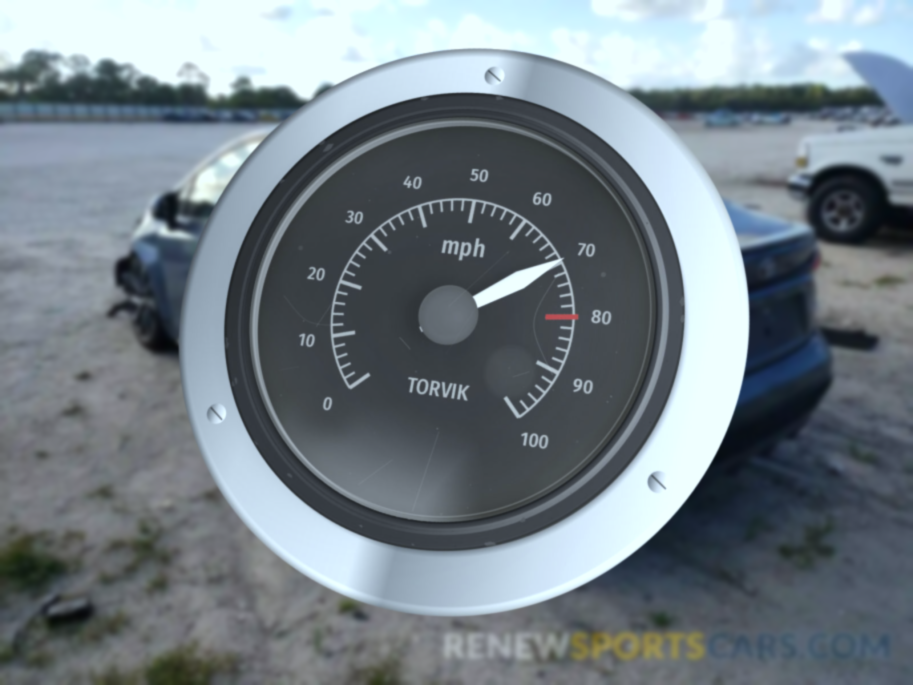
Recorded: 70 mph
